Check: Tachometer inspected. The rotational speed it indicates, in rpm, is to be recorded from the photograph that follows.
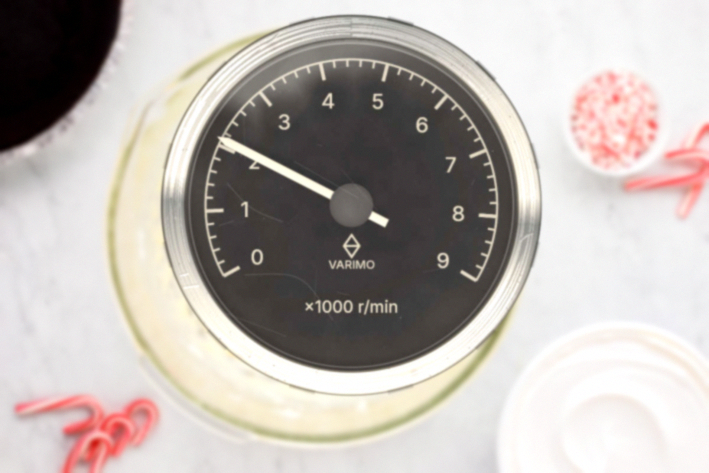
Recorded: 2100 rpm
